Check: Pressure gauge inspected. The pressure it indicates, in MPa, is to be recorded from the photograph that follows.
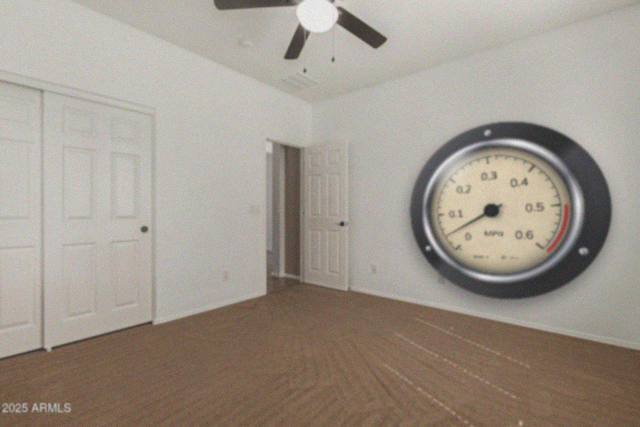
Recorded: 0.04 MPa
